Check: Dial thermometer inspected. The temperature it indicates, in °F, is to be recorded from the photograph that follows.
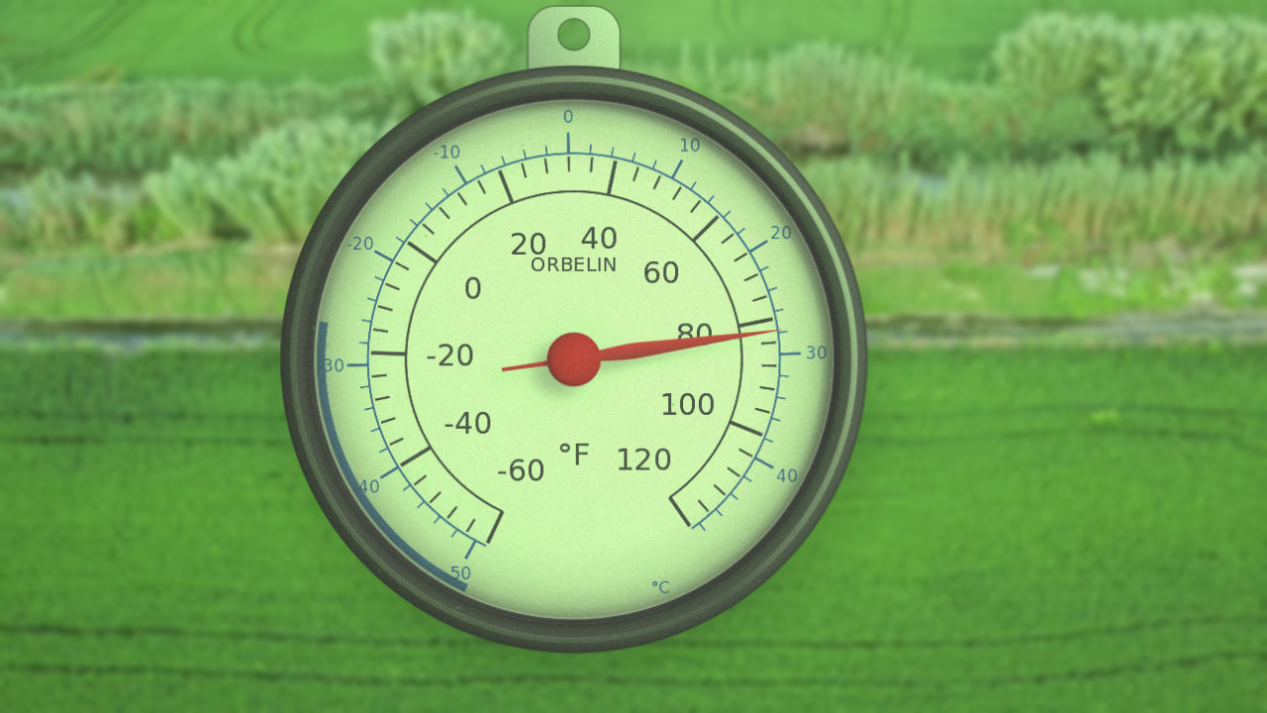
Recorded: 82 °F
